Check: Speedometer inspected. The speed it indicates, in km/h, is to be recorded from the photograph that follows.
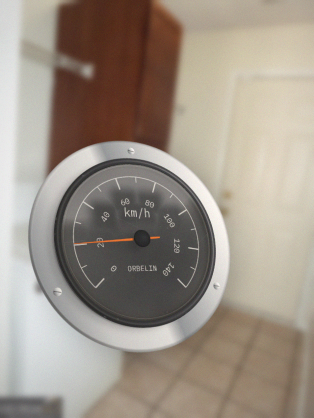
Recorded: 20 km/h
